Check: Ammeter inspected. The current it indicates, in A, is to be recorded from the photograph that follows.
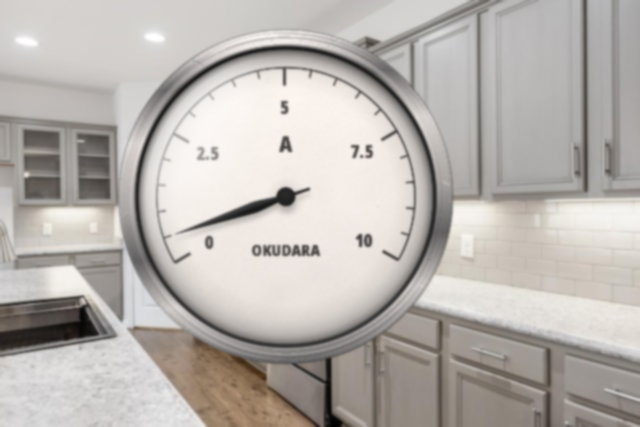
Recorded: 0.5 A
